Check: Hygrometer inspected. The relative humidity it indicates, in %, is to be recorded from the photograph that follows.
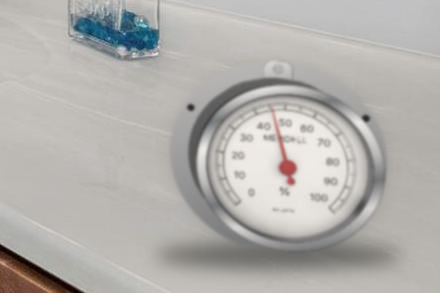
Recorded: 45 %
